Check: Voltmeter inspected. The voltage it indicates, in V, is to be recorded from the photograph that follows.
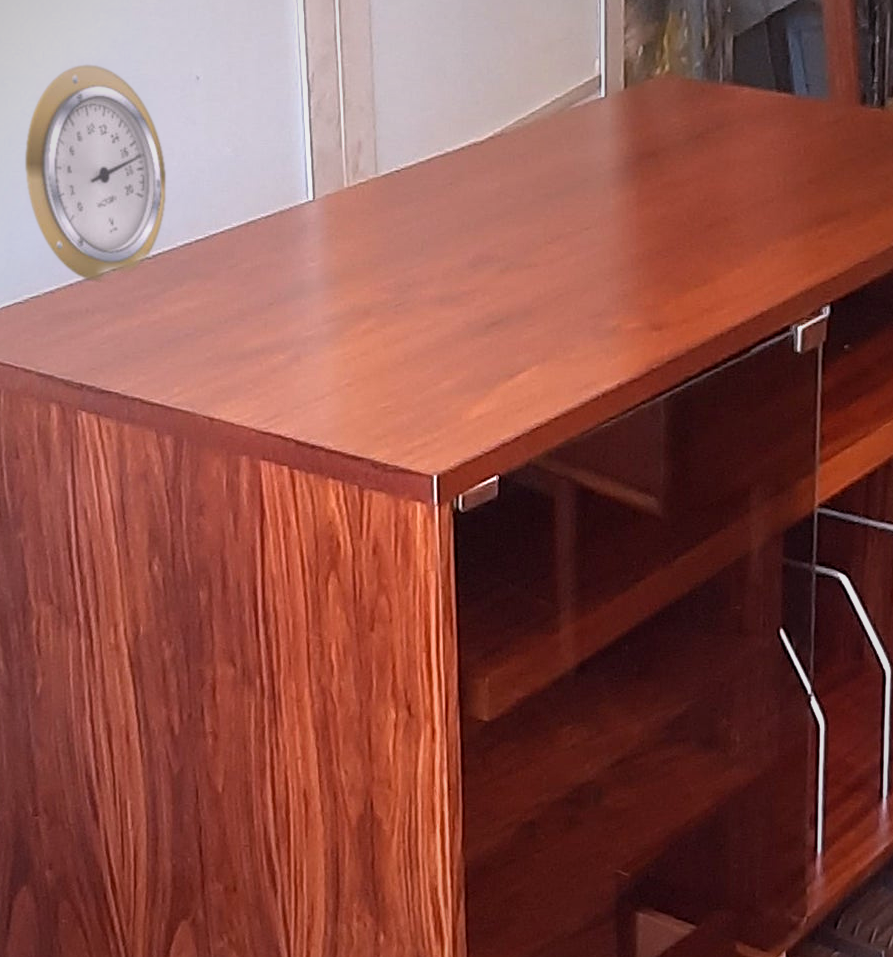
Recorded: 17 V
